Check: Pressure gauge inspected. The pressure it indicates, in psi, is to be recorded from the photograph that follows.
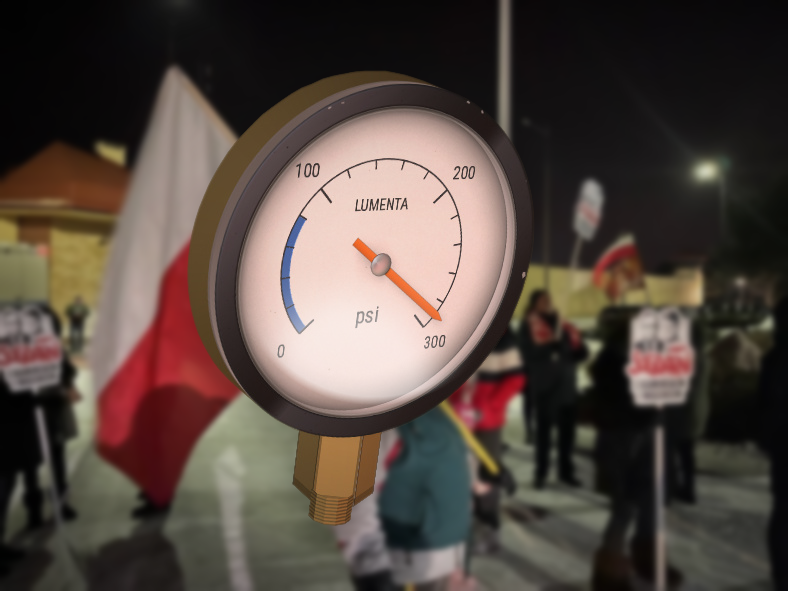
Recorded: 290 psi
